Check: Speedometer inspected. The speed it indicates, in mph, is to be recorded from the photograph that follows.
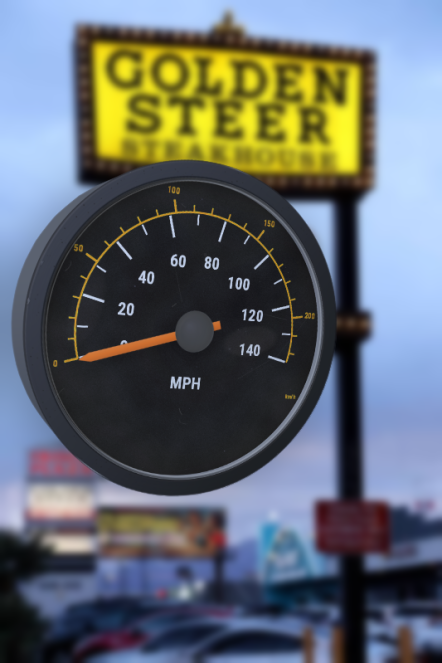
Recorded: 0 mph
